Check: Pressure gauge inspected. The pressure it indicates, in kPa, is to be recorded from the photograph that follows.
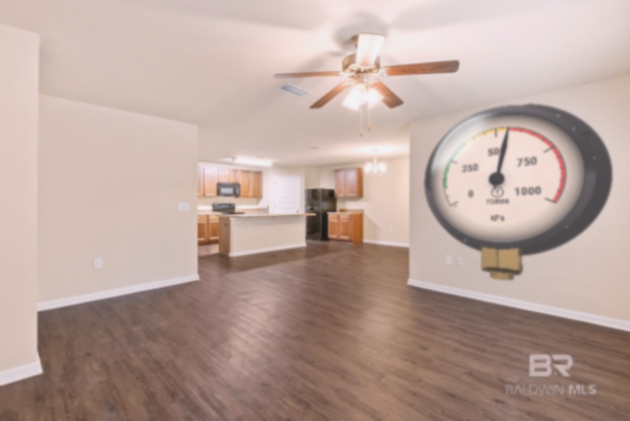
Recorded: 550 kPa
